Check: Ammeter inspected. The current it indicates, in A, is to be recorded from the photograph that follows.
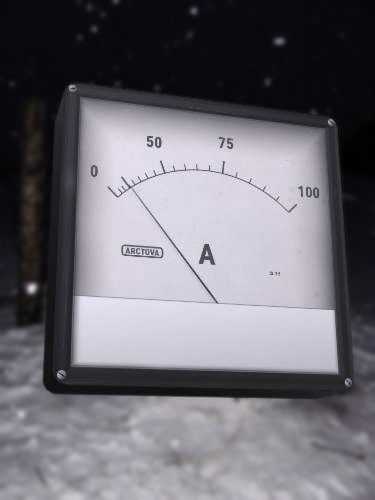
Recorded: 25 A
